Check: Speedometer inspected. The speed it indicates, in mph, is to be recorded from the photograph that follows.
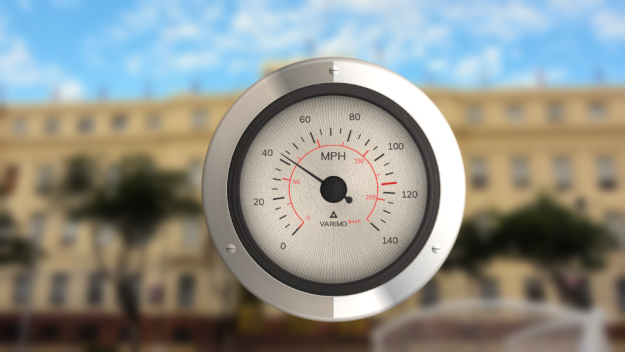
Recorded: 42.5 mph
